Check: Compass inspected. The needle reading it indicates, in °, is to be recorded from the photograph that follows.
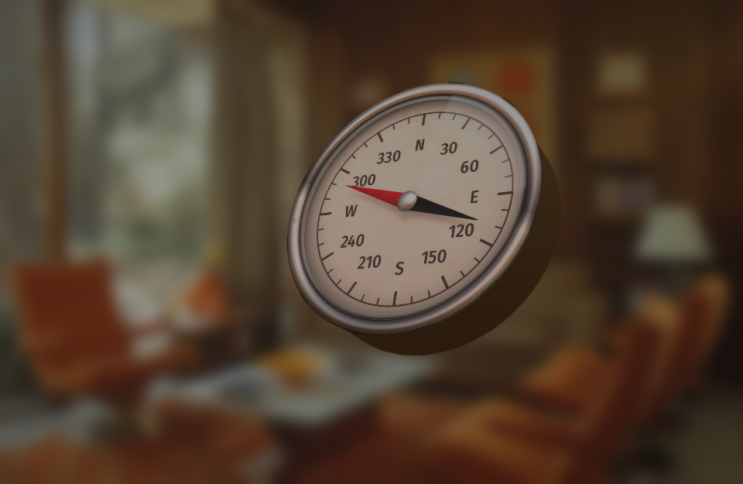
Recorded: 290 °
